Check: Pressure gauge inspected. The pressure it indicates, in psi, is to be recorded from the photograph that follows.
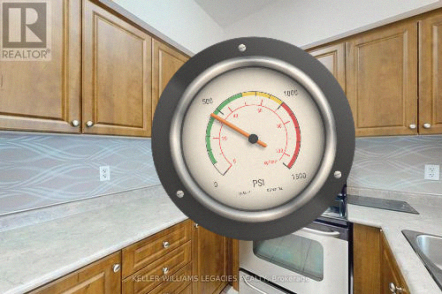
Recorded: 450 psi
